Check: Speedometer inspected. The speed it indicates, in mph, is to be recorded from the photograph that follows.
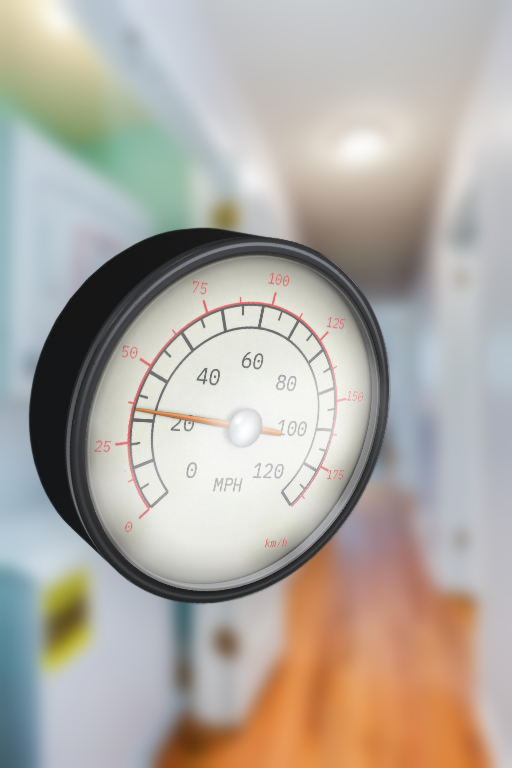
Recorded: 22.5 mph
